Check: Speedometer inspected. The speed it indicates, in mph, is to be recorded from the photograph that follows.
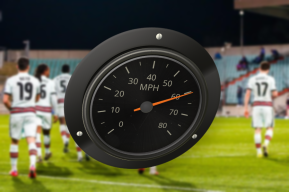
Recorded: 60 mph
